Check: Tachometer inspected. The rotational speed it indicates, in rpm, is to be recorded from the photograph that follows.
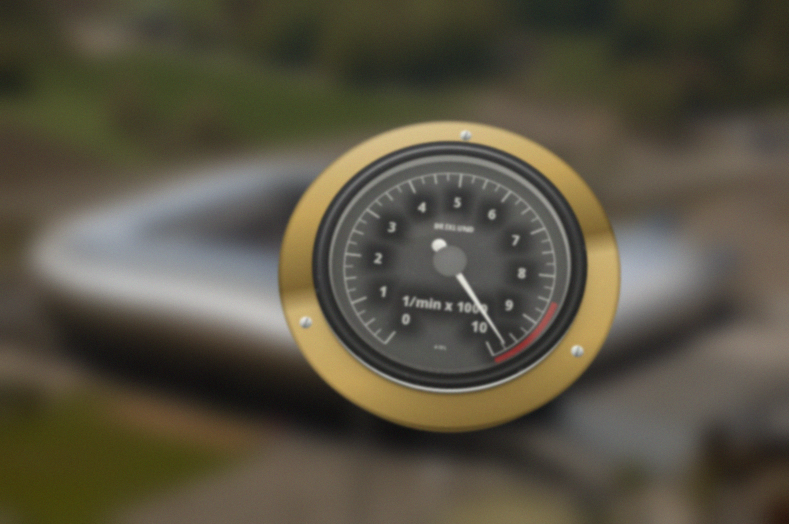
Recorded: 9750 rpm
